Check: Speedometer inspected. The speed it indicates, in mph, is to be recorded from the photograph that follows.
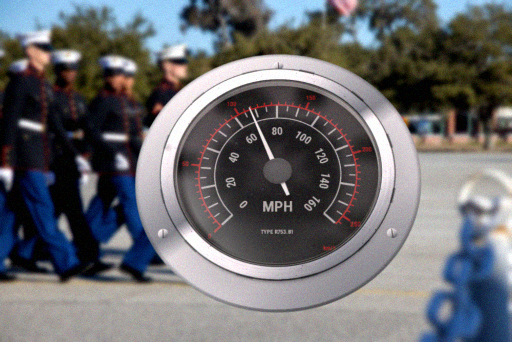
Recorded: 67.5 mph
